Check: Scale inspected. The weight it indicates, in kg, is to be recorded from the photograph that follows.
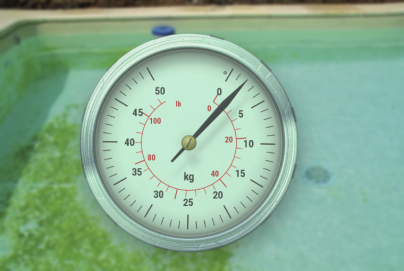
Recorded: 2 kg
